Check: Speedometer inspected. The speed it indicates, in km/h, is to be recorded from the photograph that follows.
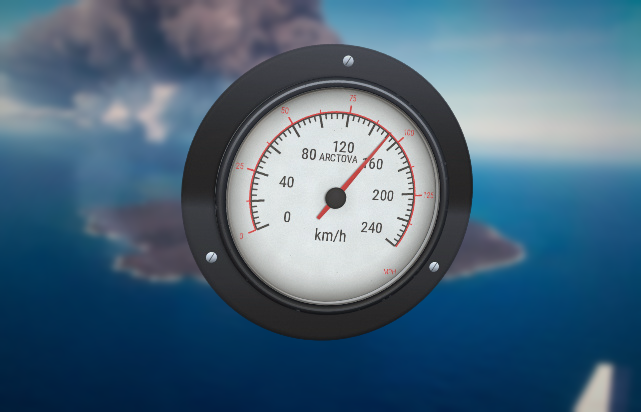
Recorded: 152 km/h
